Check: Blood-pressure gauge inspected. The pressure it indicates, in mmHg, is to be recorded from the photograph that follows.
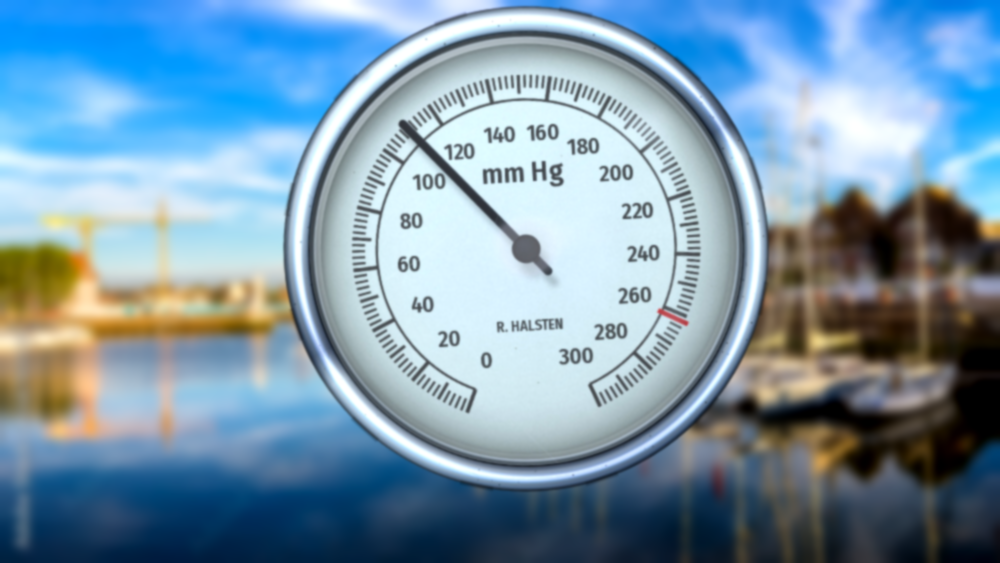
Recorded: 110 mmHg
